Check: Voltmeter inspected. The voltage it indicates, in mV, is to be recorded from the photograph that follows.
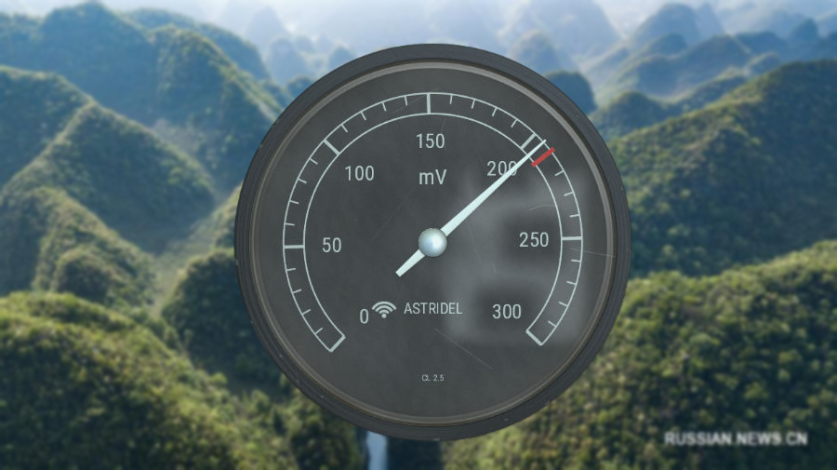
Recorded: 205 mV
